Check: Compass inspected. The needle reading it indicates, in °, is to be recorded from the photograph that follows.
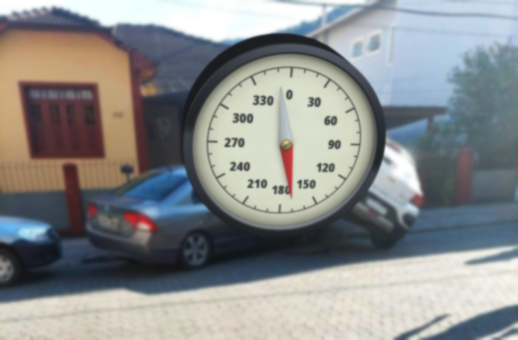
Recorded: 170 °
